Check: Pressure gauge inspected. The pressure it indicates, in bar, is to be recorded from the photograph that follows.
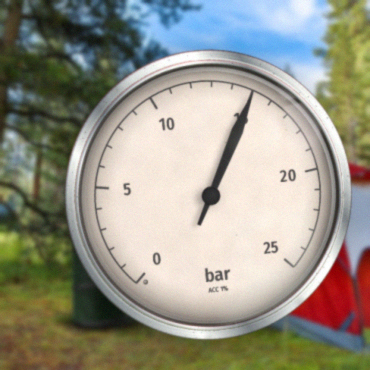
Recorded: 15 bar
